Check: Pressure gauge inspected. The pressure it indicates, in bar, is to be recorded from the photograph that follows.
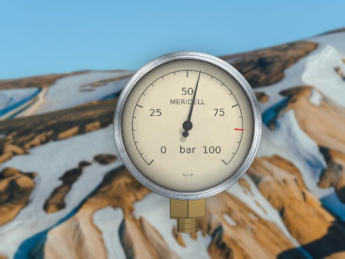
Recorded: 55 bar
